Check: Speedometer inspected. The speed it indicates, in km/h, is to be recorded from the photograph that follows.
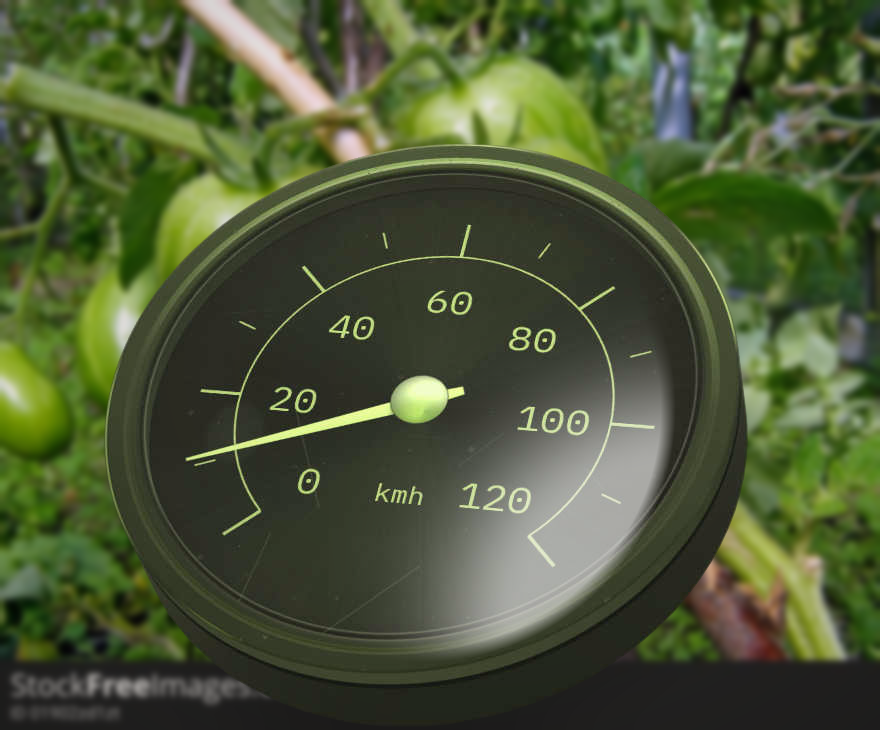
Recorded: 10 km/h
